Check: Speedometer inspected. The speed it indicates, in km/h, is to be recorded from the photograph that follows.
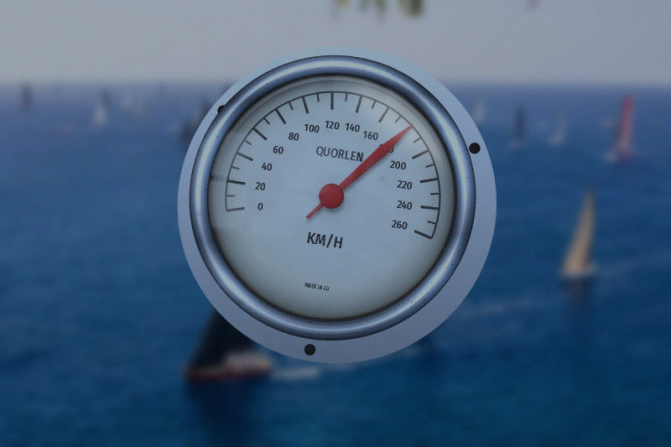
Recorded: 180 km/h
